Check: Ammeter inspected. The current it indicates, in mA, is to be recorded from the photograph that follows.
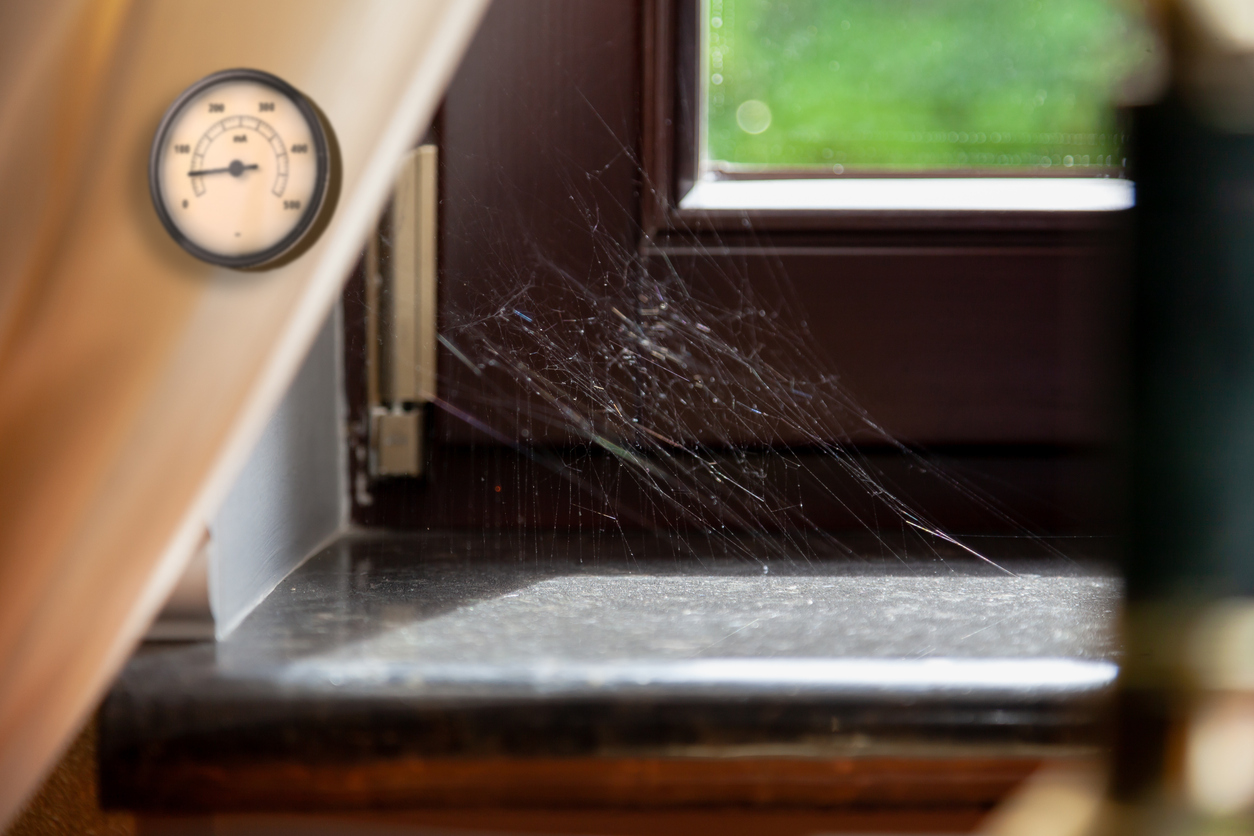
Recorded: 50 mA
